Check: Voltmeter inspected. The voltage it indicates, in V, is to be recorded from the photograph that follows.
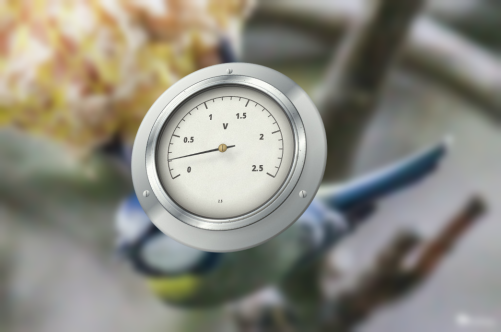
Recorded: 0.2 V
